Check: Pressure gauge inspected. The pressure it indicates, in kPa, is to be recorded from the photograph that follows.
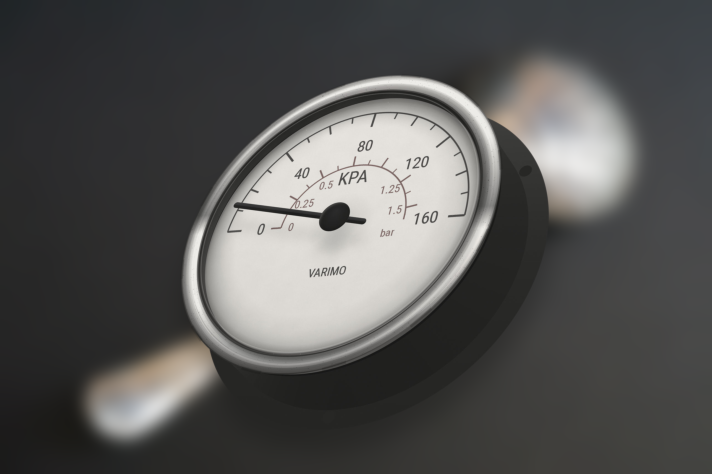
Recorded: 10 kPa
